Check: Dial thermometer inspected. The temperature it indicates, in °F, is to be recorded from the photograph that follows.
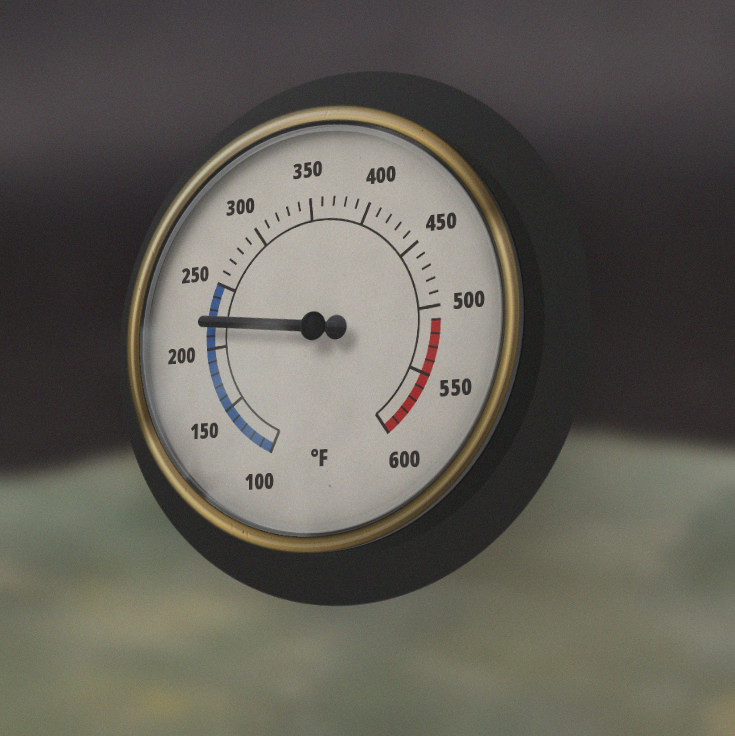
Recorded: 220 °F
